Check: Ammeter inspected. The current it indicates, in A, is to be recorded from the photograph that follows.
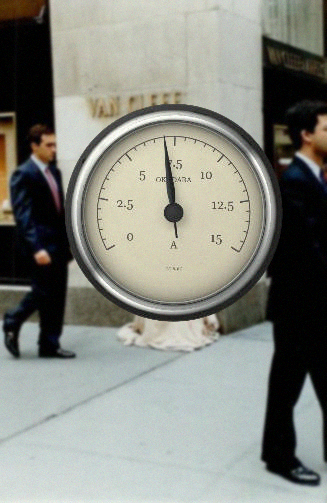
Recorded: 7 A
